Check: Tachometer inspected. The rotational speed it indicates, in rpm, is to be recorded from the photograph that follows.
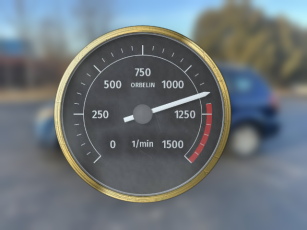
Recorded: 1150 rpm
